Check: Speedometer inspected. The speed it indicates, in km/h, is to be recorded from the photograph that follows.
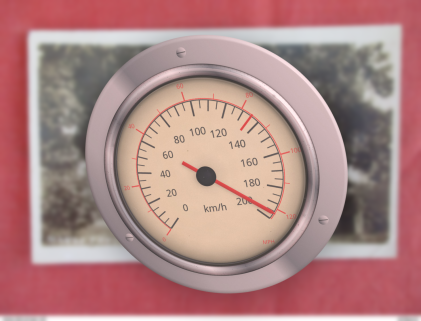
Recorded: 195 km/h
